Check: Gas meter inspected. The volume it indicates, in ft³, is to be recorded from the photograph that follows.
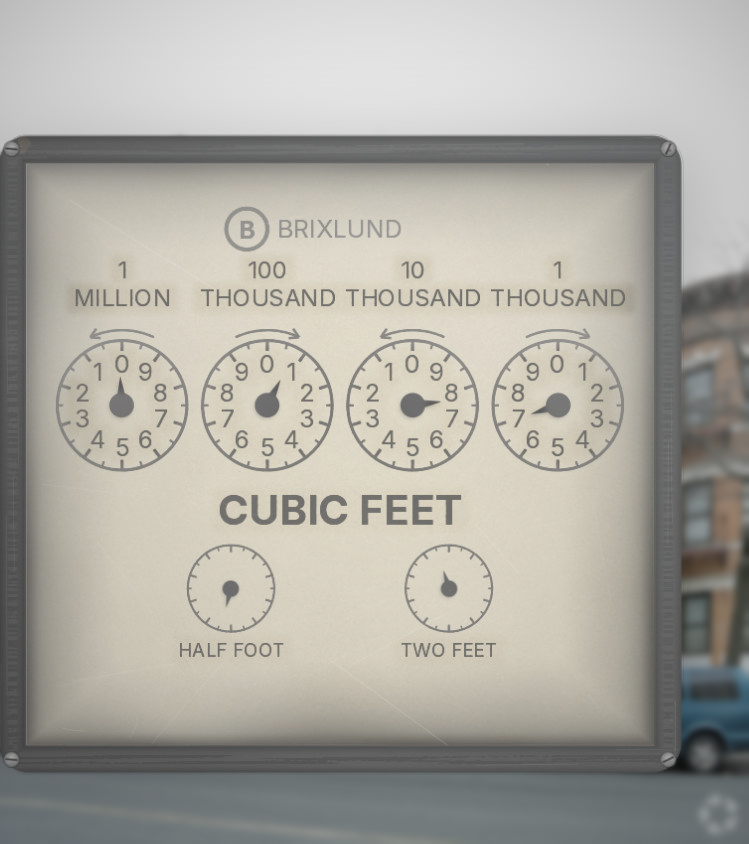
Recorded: 7700 ft³
